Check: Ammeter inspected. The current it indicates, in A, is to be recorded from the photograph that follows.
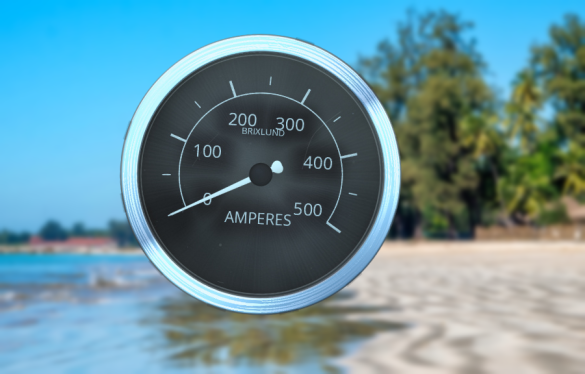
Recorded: 0 A
